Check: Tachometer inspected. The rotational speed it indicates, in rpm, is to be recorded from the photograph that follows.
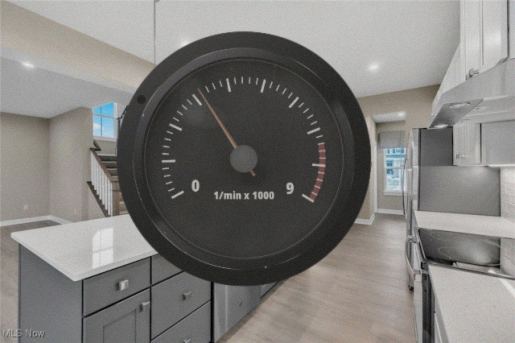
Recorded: 3200 rpm
